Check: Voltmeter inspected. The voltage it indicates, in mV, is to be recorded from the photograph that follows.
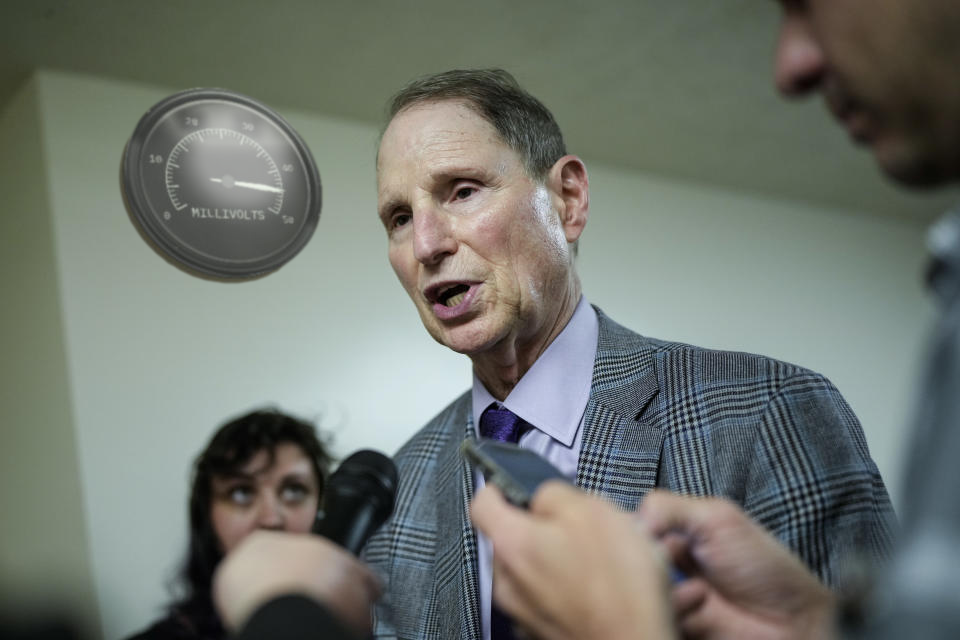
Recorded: 45 mV
